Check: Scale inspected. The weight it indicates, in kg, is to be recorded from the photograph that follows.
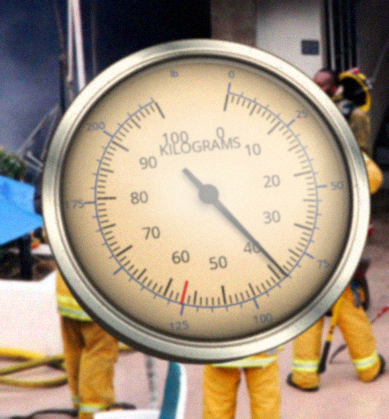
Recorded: 39 kg
